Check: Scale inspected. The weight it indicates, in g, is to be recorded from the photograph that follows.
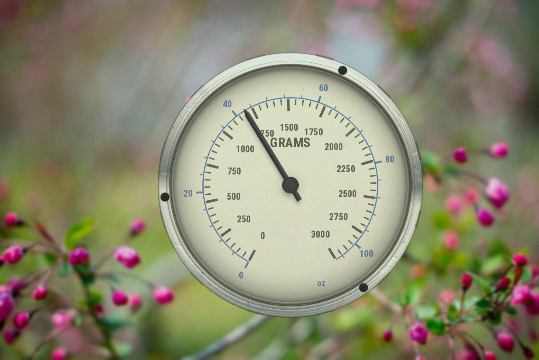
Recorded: 1200 g
